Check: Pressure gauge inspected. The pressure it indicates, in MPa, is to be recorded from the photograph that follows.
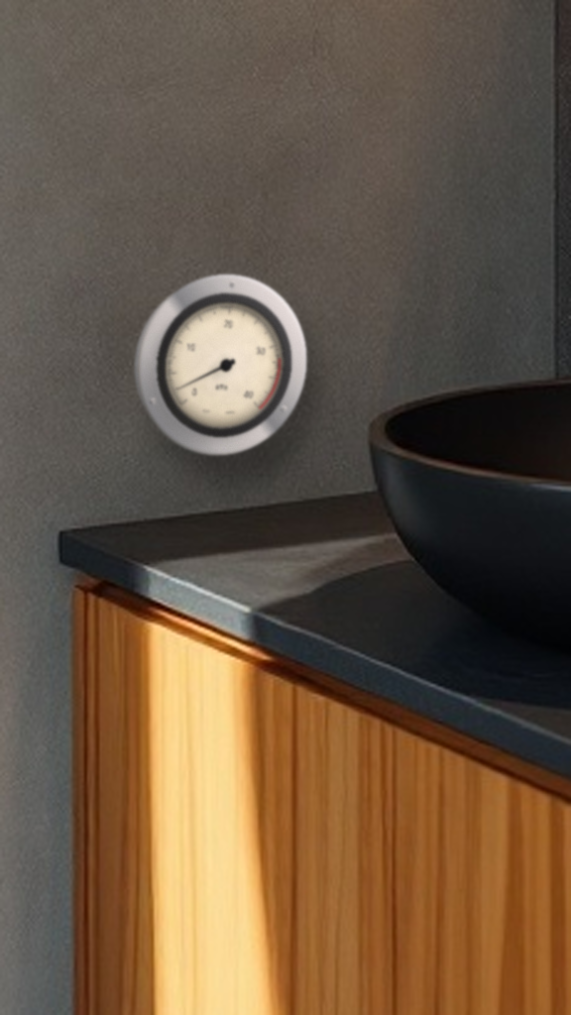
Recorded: 2.5 MPa
